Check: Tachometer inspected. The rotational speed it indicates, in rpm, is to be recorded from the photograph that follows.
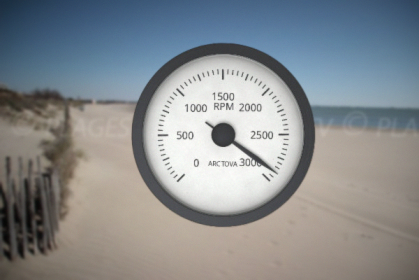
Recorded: 2900 rpm
